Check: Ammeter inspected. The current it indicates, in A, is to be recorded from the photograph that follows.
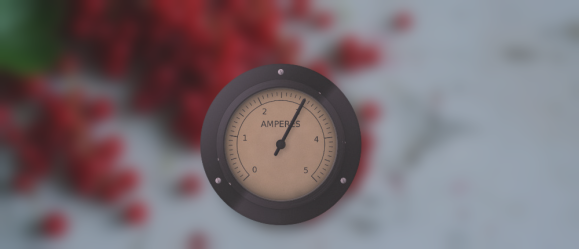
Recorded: 3 A
